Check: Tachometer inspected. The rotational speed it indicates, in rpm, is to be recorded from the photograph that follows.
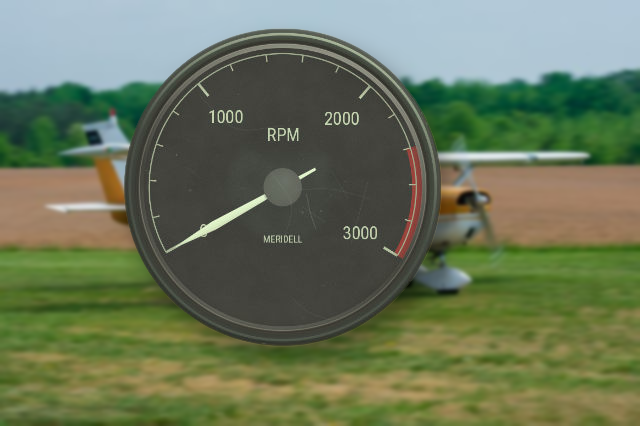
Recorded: 0 rpm
